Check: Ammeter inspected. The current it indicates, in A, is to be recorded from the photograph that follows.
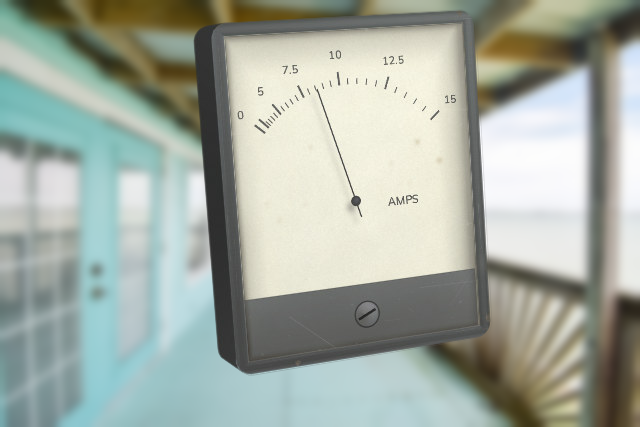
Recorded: 8.5 A
